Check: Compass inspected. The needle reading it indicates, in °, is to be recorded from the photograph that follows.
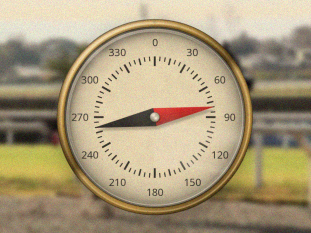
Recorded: 80 °
